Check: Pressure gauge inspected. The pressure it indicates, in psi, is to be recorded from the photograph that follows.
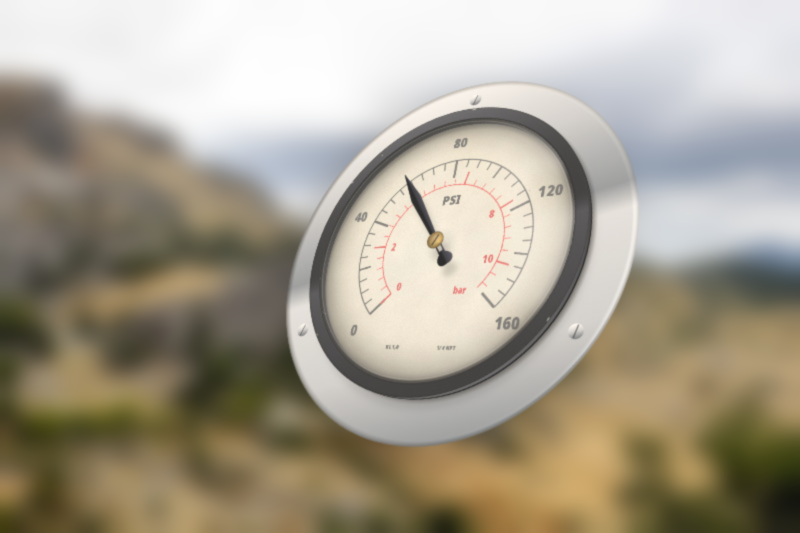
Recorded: 60 psi
